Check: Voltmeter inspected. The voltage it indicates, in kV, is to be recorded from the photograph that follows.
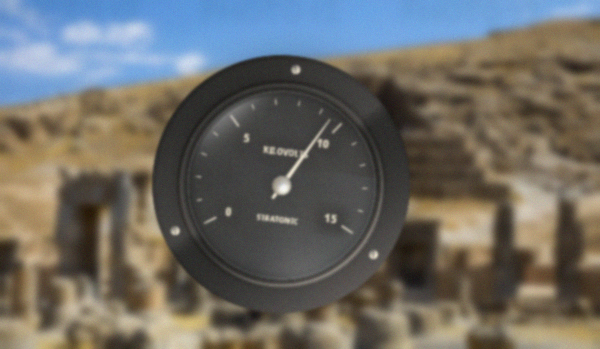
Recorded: 9.5 kV
